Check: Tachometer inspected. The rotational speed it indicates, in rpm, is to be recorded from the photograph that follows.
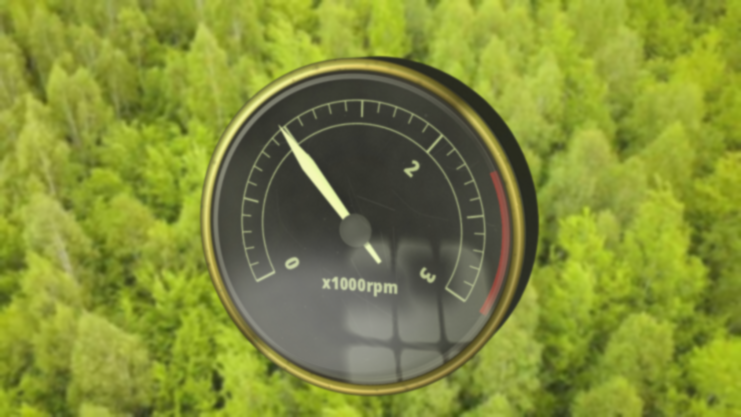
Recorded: 1000 rpm
